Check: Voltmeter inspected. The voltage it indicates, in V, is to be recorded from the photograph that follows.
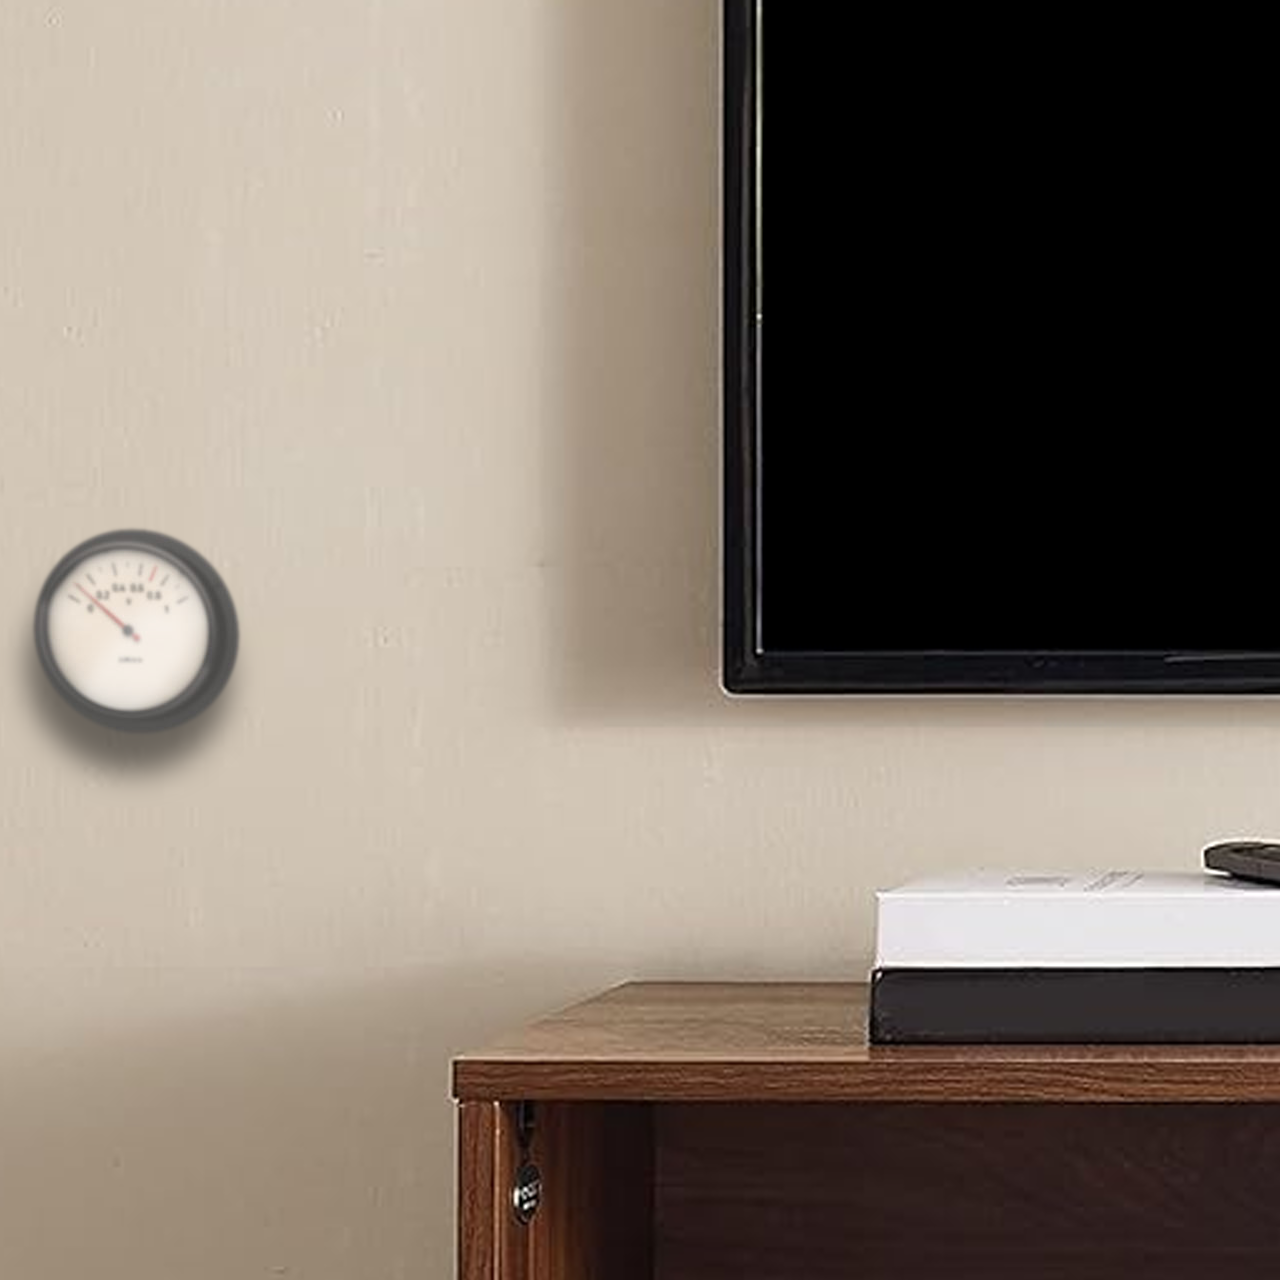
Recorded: 0.1 V
